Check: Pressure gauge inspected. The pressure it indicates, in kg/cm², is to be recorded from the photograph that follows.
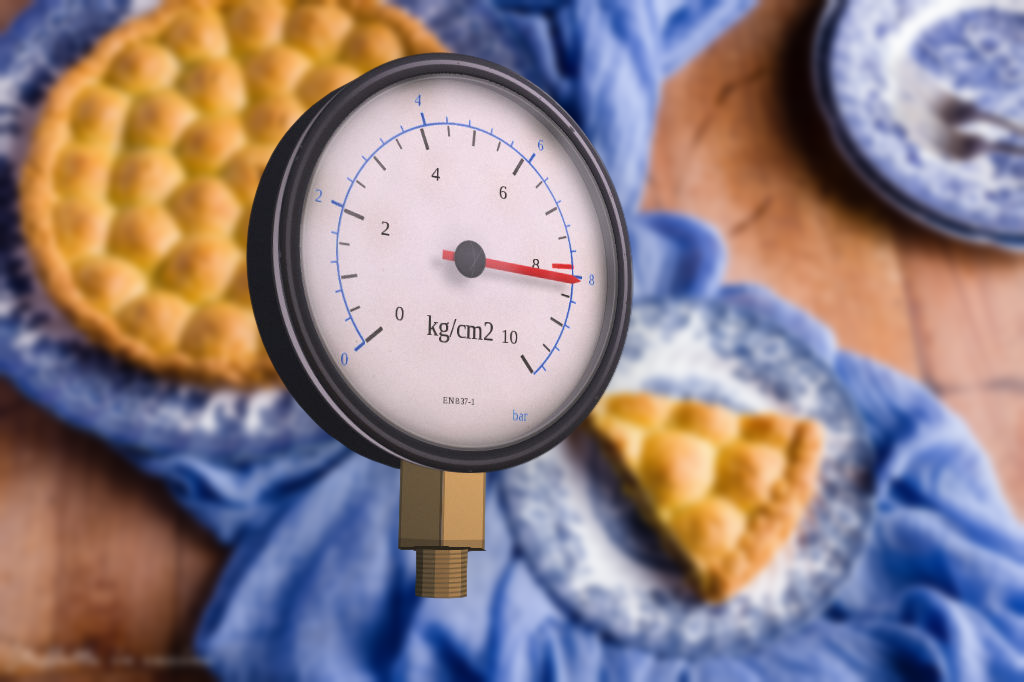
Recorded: 8.25 kg/cm²
